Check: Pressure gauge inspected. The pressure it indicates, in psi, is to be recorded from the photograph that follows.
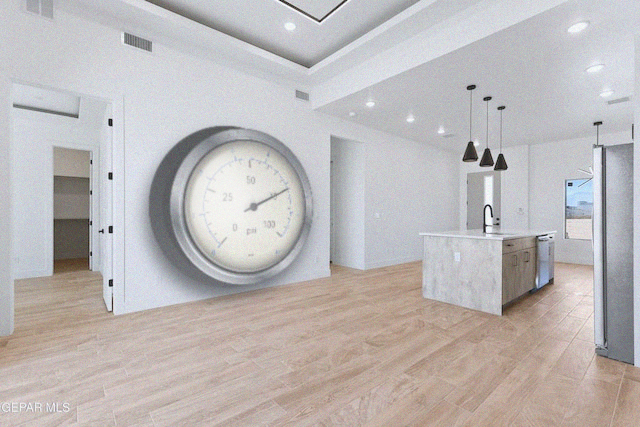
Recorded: 75 psi
